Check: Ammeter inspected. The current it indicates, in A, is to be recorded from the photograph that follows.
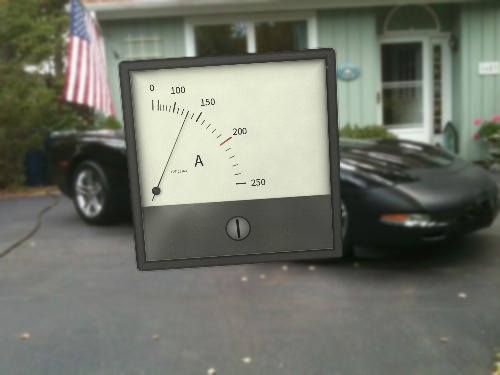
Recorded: 130 A
